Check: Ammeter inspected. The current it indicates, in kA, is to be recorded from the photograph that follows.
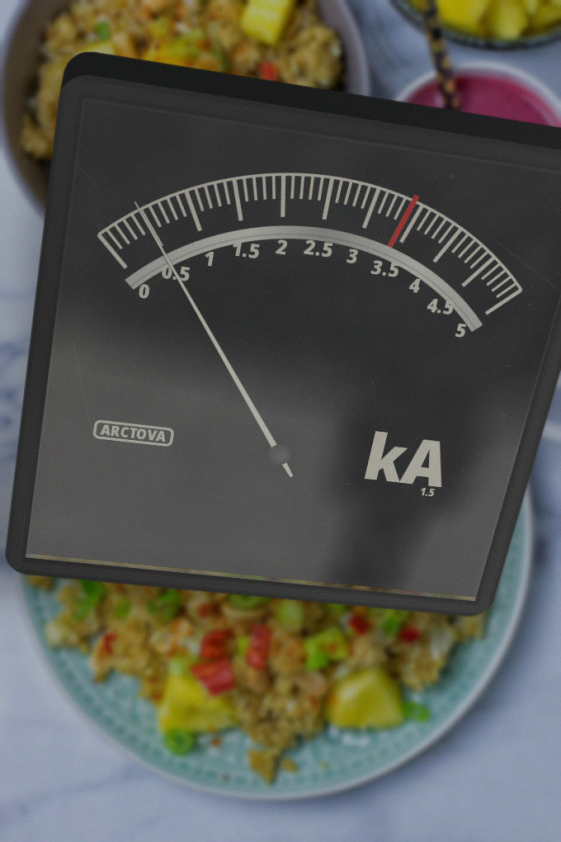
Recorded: 0.5 kA
